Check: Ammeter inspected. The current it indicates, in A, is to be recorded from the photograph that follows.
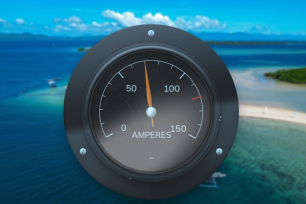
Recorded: 70 A
